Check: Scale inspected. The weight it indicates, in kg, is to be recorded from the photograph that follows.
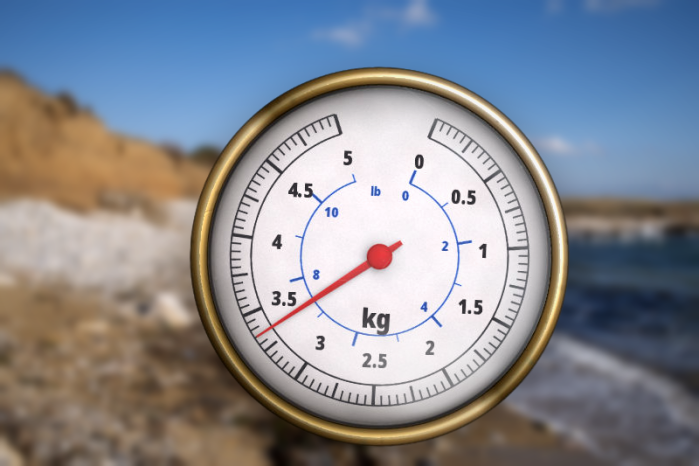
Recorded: 3.35 kg
